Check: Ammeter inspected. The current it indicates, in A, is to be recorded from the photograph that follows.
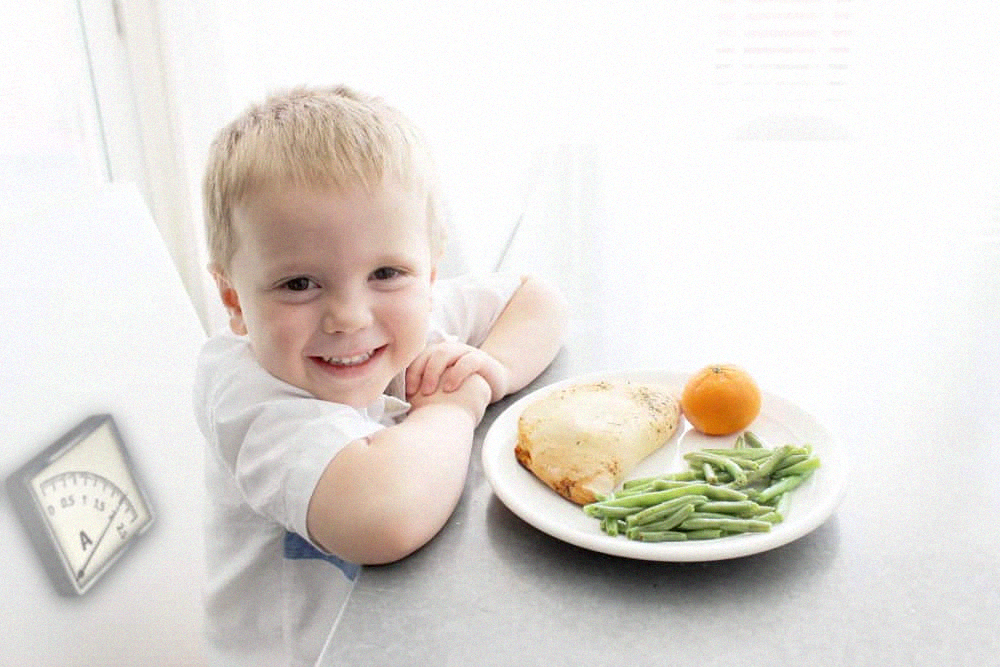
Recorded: 2 A
